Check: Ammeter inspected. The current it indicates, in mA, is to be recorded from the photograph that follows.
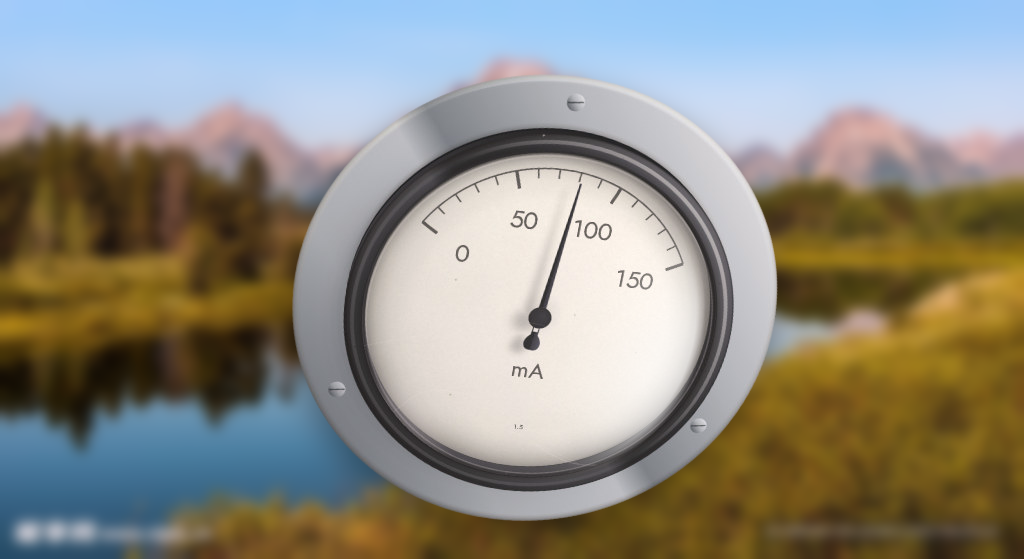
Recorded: 80 mA
